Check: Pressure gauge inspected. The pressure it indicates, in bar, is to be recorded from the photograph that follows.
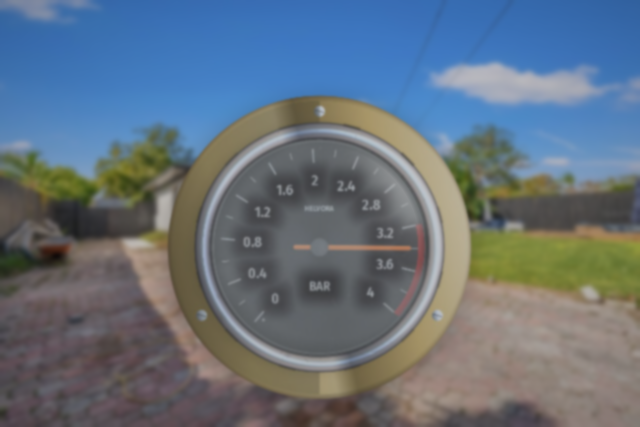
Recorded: 3.4 bar
